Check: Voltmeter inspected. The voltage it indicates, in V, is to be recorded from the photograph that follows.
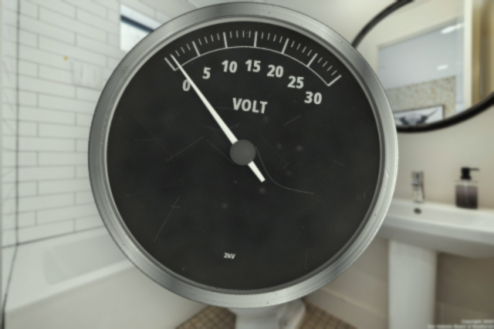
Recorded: 1 V
